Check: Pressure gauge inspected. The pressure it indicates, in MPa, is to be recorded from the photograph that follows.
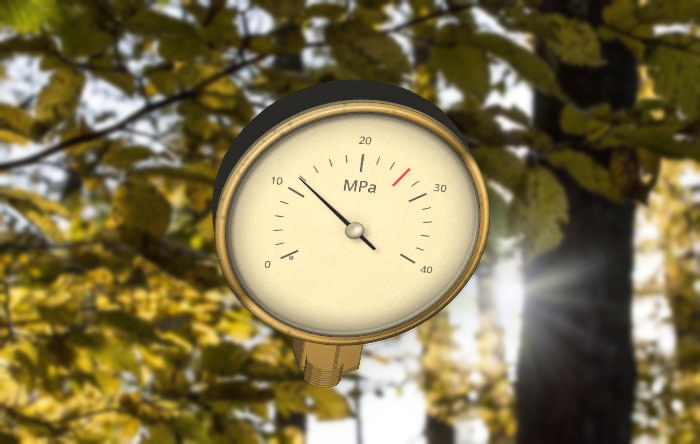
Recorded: 12 MPa
